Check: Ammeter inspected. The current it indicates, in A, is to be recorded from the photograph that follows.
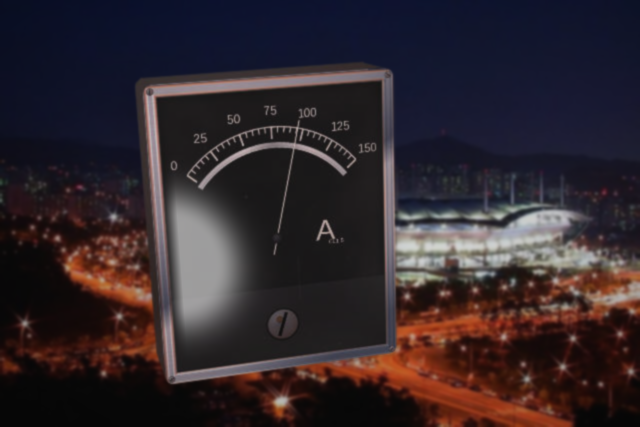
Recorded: 95 A
